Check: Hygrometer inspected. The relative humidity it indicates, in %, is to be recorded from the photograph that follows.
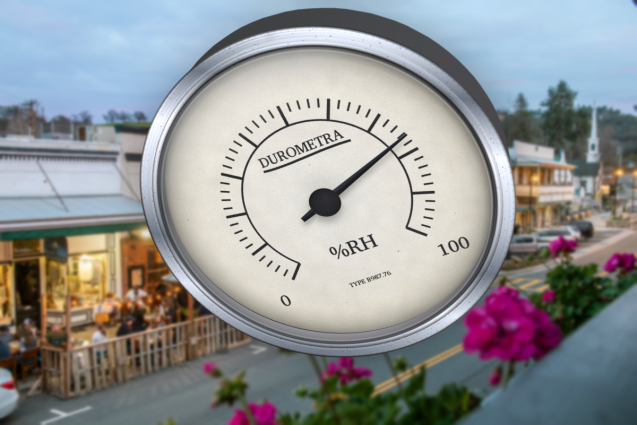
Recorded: 76 %
